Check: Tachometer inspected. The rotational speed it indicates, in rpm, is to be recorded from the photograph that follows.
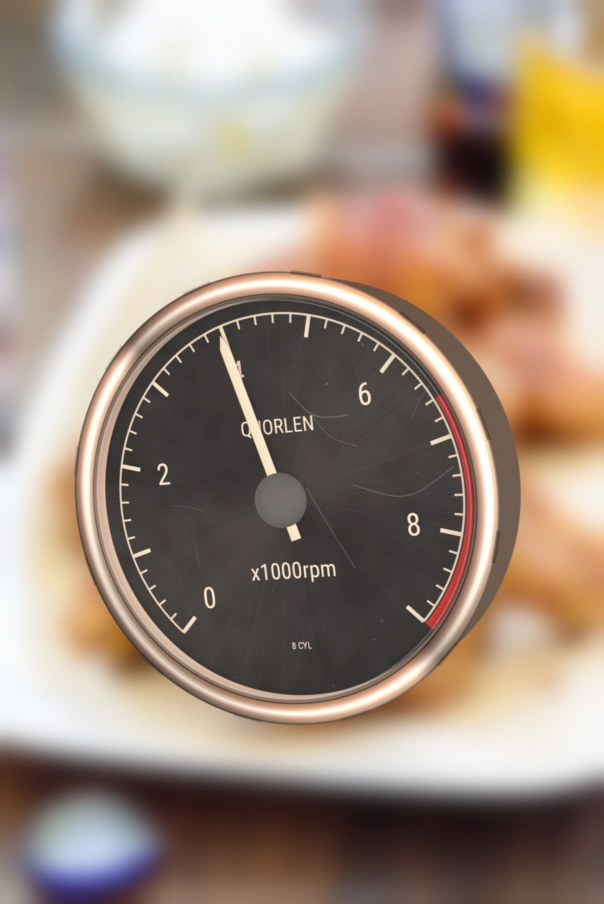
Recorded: 4000 rpm
